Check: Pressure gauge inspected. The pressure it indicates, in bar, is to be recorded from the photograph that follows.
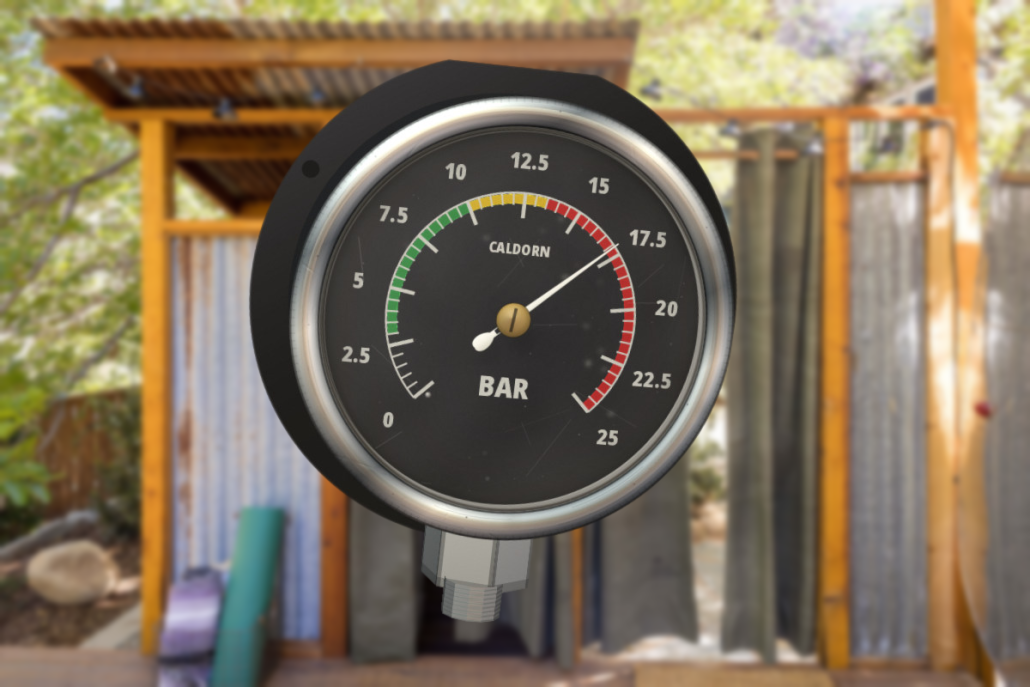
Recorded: 17 bar
